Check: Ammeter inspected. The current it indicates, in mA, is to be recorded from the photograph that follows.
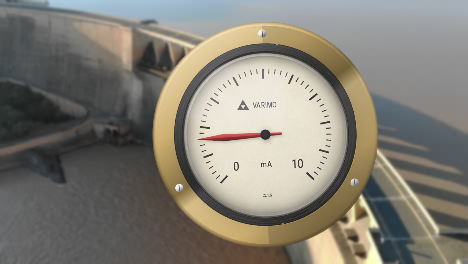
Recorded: 1.6 mA
